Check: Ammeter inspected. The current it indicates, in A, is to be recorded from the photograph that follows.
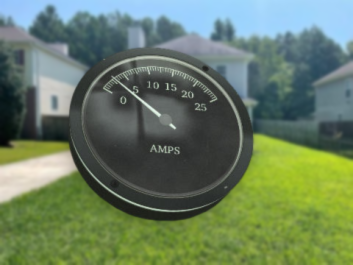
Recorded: 2.5 A
